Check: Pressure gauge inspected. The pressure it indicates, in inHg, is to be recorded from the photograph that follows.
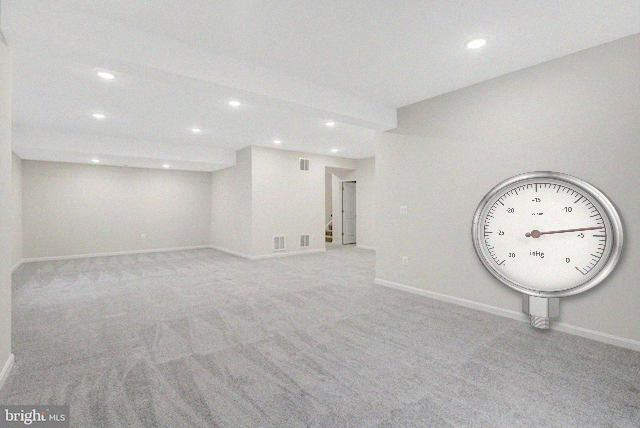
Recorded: -6 inHg
